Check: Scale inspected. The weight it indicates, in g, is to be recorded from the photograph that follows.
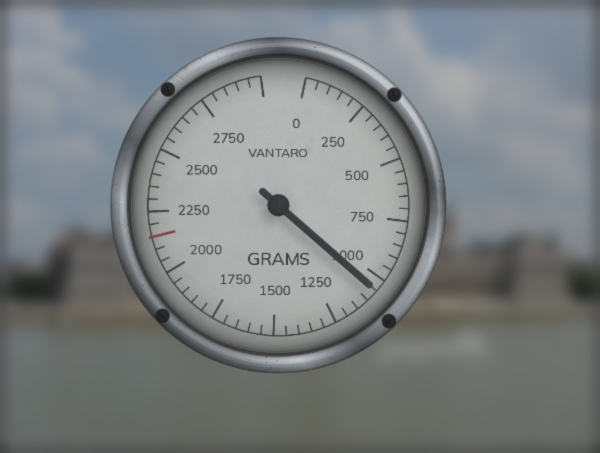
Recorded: 1050 g
